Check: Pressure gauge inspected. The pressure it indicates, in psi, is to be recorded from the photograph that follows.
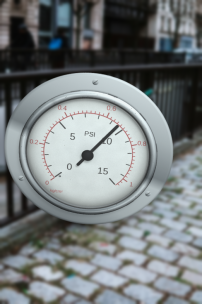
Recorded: 9.5 psi
